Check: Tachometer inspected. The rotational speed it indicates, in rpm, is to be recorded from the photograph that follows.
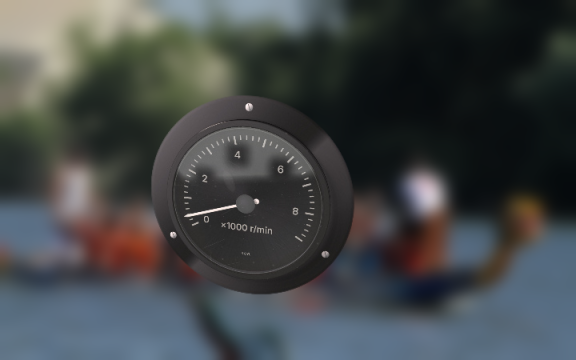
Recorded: 400 rpm
